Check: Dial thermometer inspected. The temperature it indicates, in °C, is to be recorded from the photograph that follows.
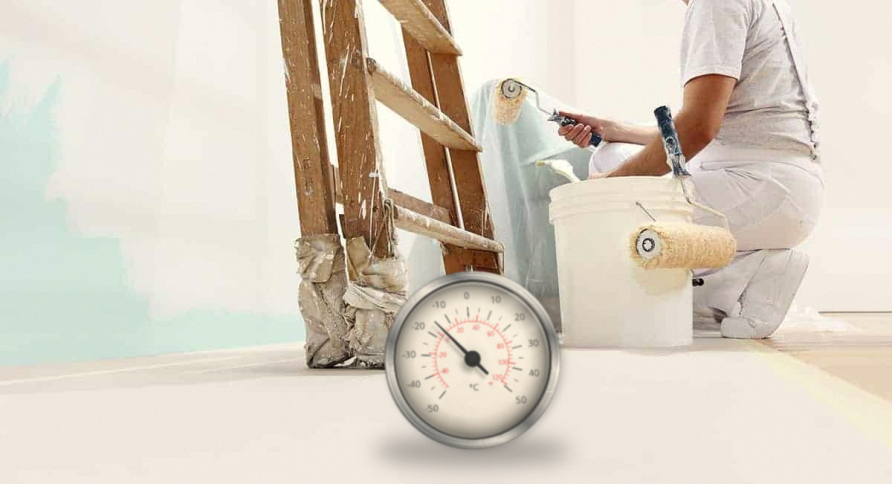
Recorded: -15 °C
